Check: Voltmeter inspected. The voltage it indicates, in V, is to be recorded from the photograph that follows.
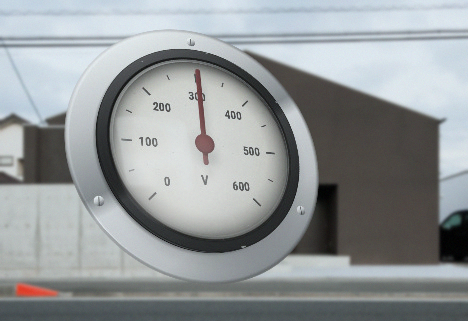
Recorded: 300 V
